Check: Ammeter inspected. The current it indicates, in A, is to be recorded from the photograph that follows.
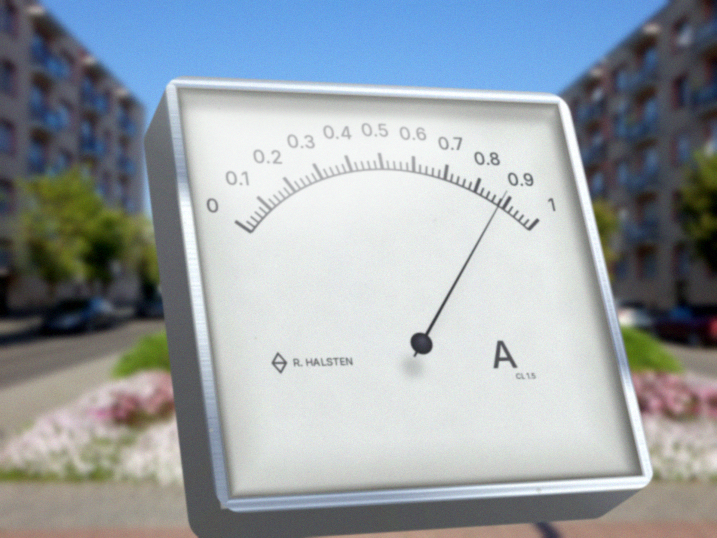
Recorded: 0.88 A
